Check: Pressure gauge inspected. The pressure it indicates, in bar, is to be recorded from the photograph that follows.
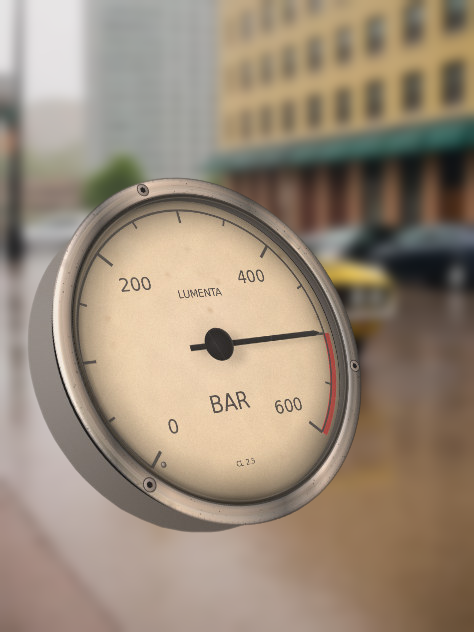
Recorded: 500 bar
